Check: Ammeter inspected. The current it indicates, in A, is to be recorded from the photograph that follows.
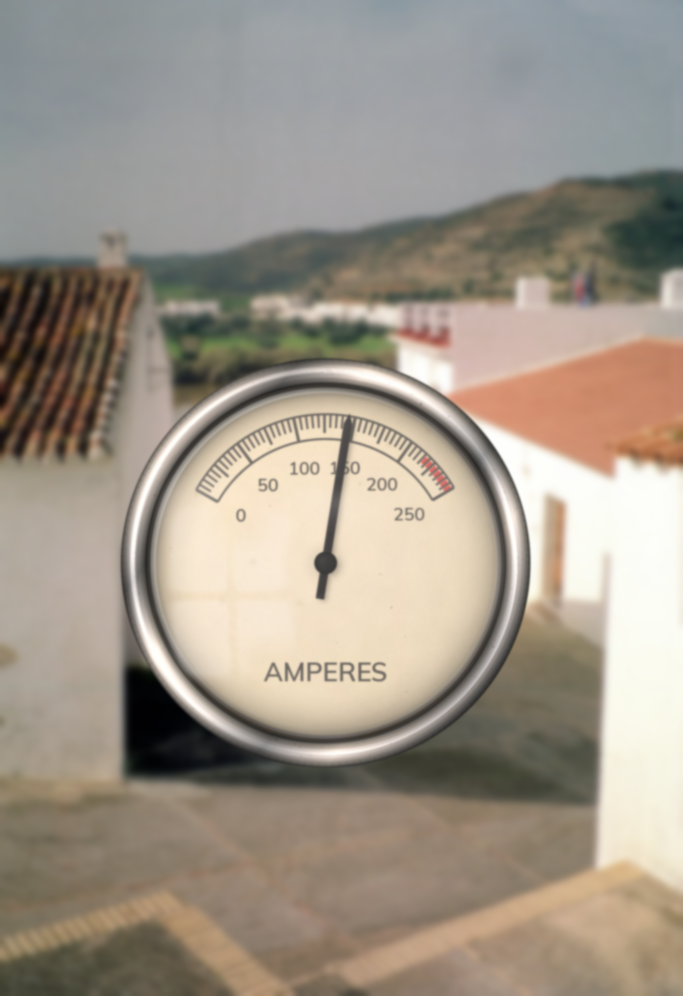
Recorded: 145 A
